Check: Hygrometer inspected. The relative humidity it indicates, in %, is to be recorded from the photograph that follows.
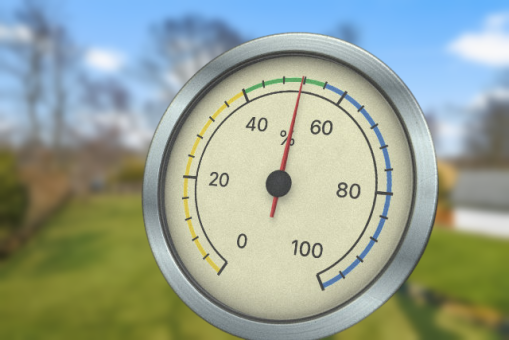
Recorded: 52 %
